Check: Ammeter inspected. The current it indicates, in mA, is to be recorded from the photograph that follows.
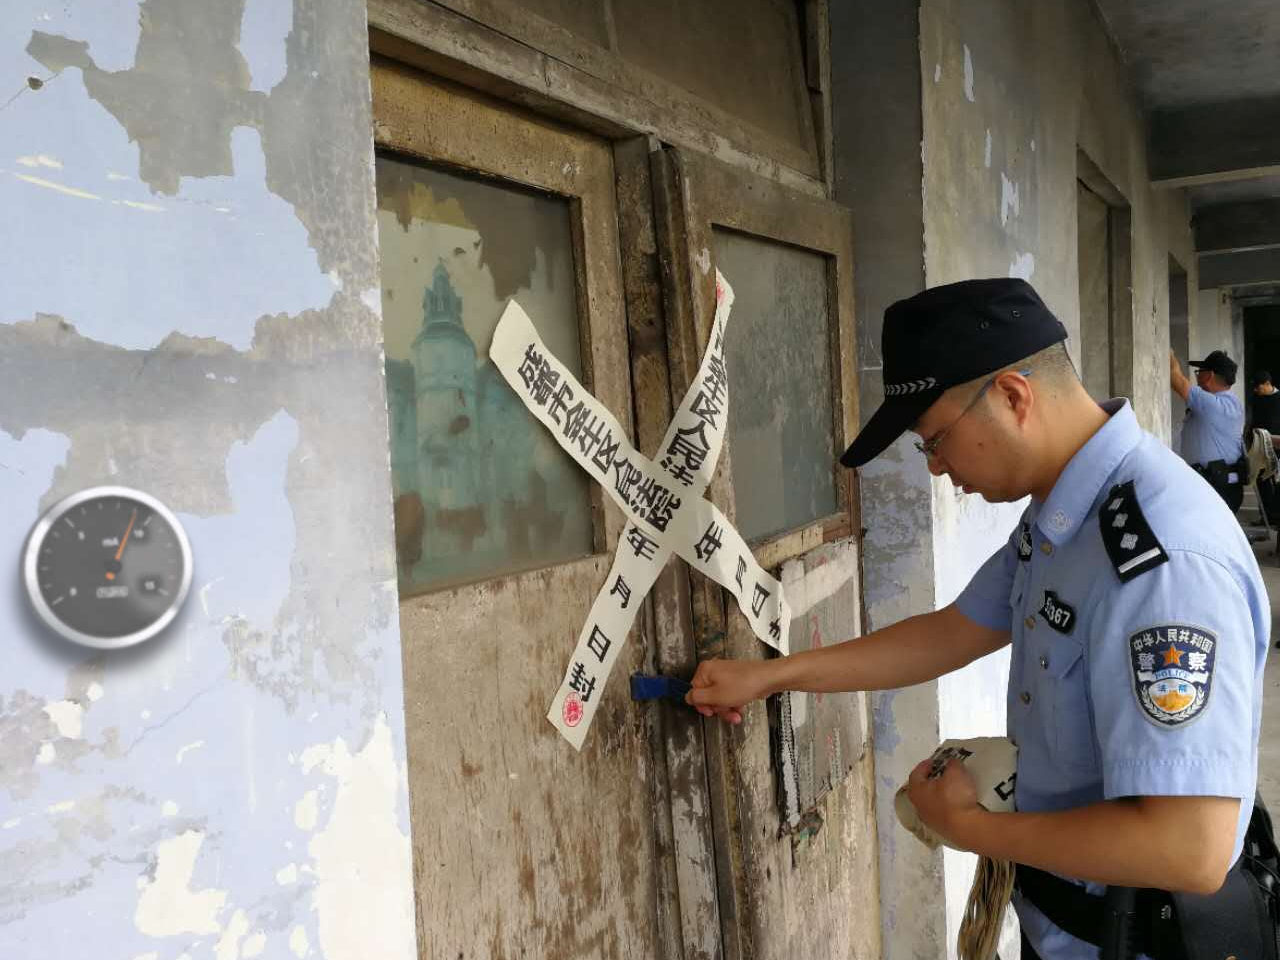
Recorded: 9 mA
